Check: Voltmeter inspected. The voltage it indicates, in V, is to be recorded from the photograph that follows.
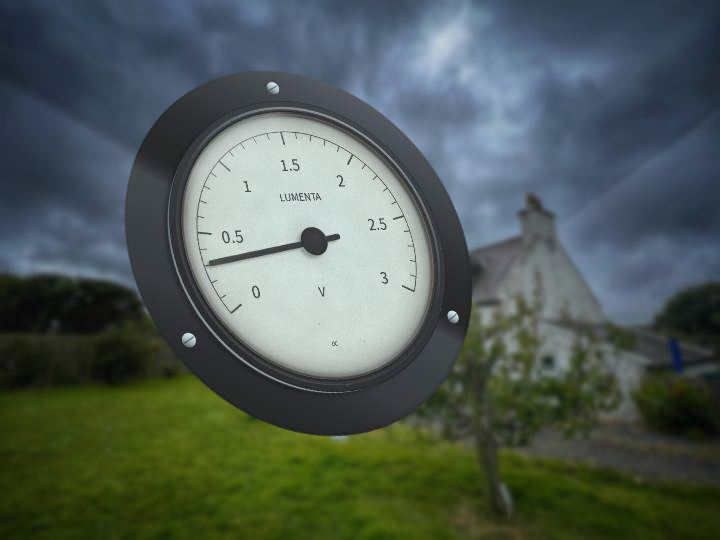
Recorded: 0.3 V
